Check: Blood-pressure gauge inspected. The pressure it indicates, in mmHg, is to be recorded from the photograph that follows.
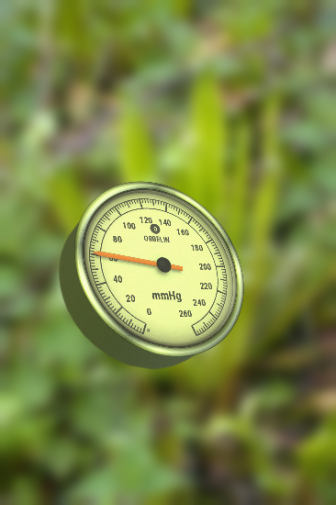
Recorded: 60 mmHg
